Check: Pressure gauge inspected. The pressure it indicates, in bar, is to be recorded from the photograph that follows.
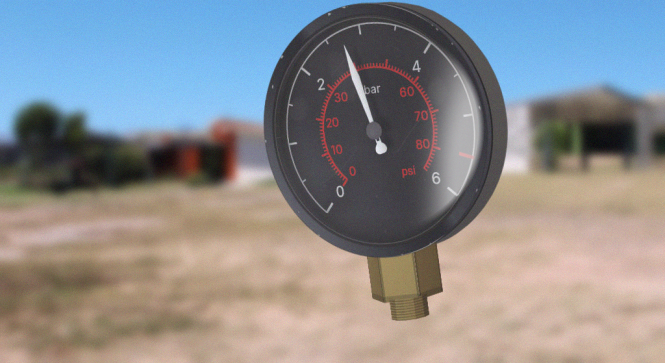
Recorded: 2.75 bar
